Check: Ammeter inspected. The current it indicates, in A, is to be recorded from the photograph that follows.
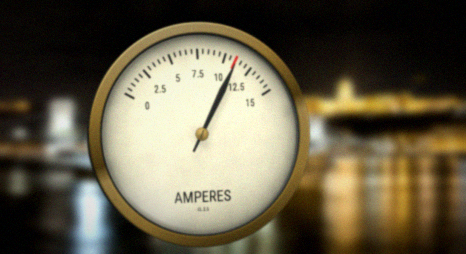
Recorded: 11 A
